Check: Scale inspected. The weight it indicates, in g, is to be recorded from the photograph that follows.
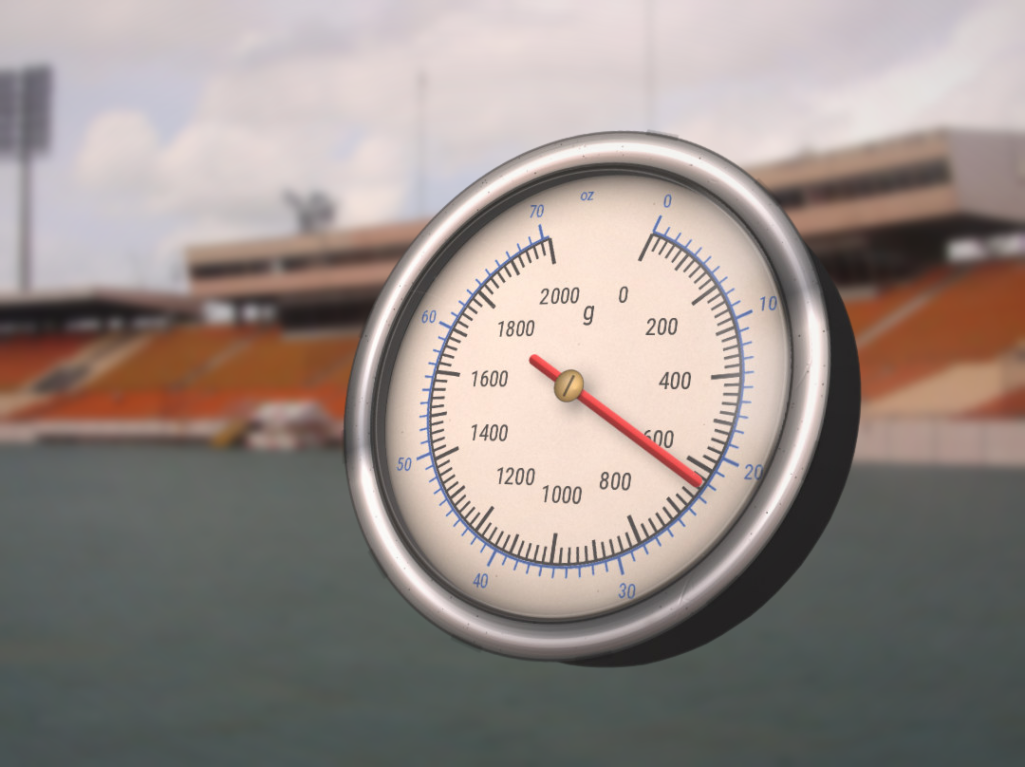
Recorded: 630 g
